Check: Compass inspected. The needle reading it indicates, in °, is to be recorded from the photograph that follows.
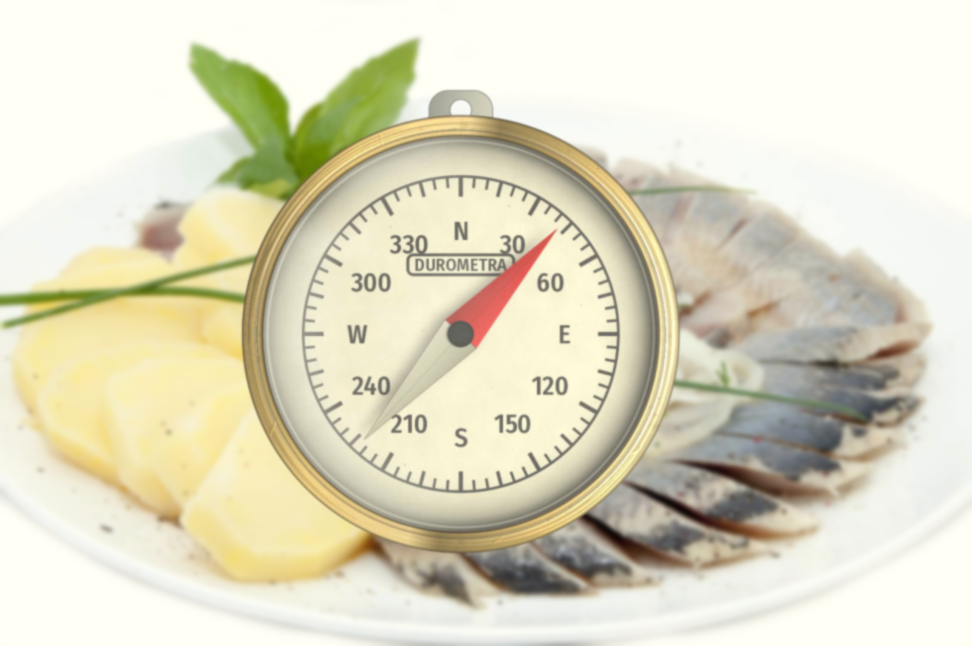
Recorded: 42.5 °
